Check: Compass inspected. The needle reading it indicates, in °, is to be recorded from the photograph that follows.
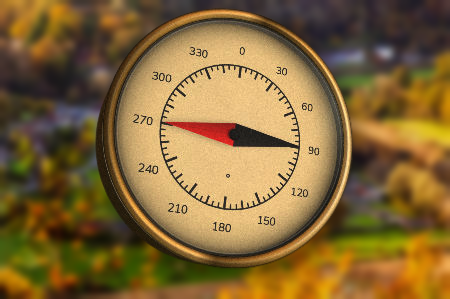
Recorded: 270 °
